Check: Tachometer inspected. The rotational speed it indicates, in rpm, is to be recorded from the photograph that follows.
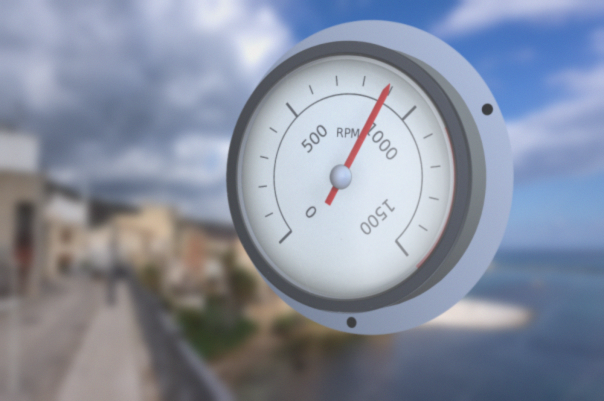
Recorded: 900 rpm
